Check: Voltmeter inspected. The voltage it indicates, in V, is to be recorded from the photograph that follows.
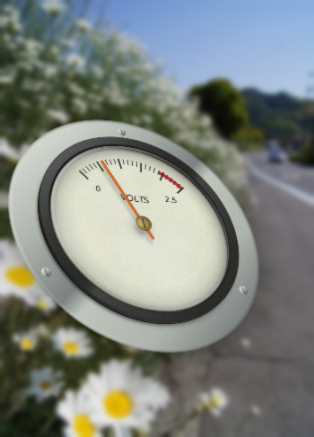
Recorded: 0.5 V
